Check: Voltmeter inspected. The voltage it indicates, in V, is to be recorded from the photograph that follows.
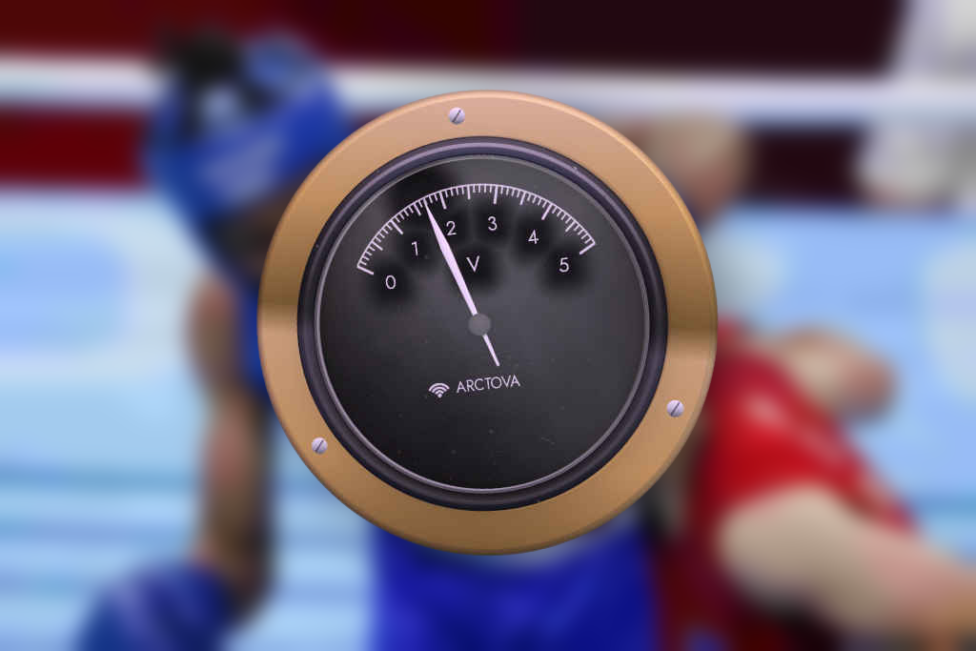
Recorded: 1.7 V
